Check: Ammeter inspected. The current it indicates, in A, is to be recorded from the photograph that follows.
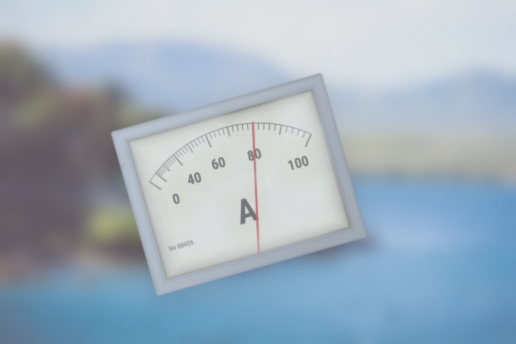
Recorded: 80 A
